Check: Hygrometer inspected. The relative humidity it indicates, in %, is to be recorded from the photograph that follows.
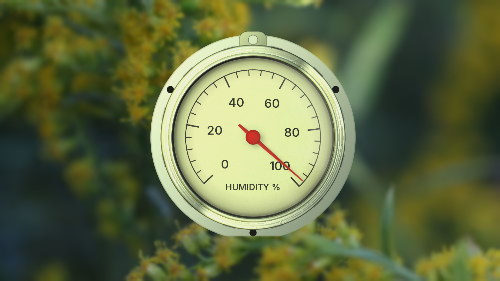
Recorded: 98 %
